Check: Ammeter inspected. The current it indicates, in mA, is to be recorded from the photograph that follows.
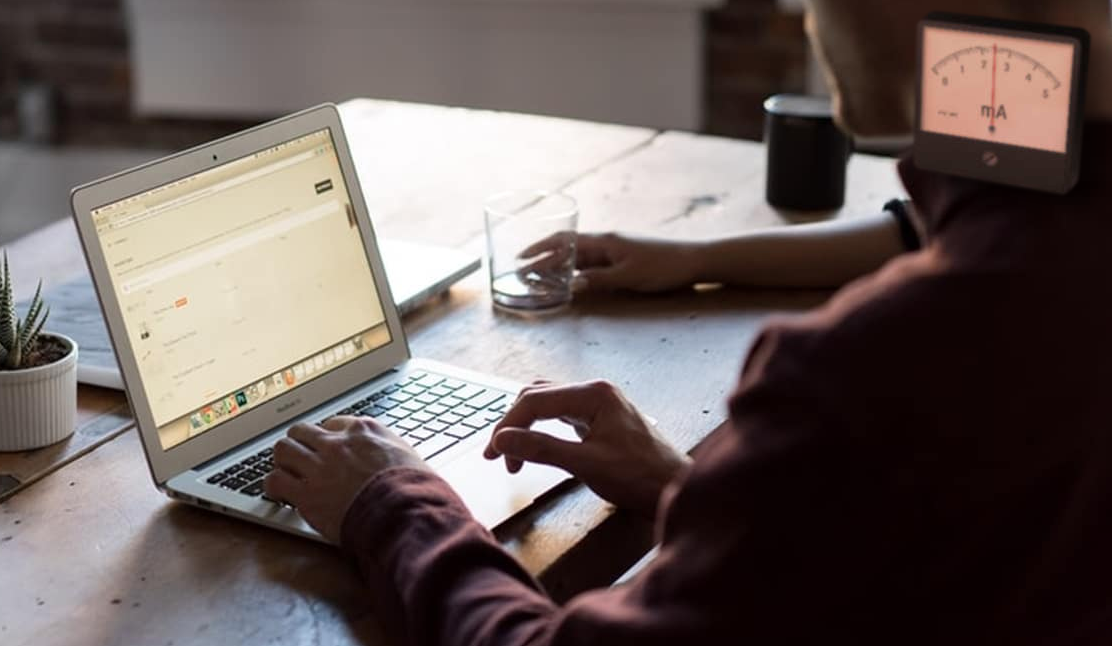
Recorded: 2.5 mA
